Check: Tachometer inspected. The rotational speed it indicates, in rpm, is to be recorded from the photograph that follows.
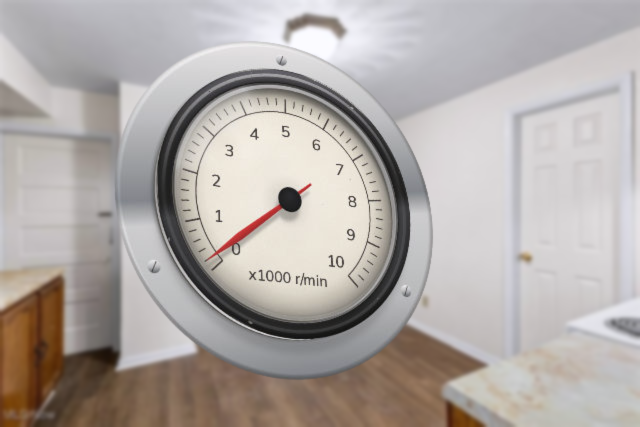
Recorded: 200 rpm
